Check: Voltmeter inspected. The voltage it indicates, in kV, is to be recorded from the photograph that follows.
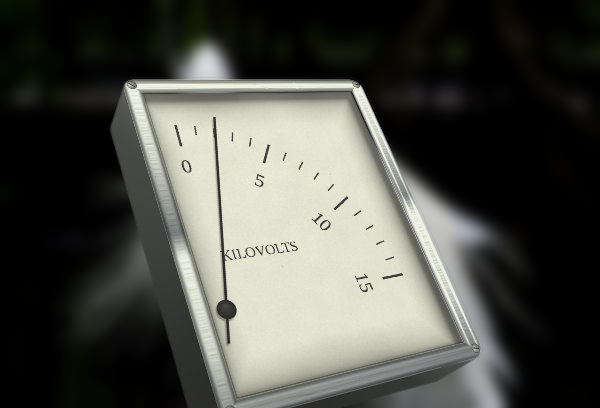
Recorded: 2 kV
